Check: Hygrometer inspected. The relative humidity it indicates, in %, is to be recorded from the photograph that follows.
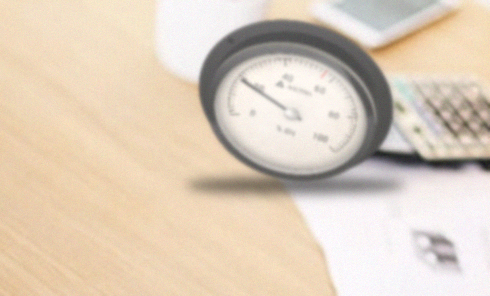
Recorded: 20 %
